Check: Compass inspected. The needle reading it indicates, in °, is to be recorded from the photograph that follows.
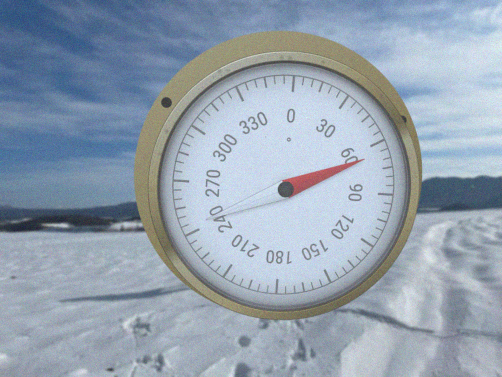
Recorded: 65 °
